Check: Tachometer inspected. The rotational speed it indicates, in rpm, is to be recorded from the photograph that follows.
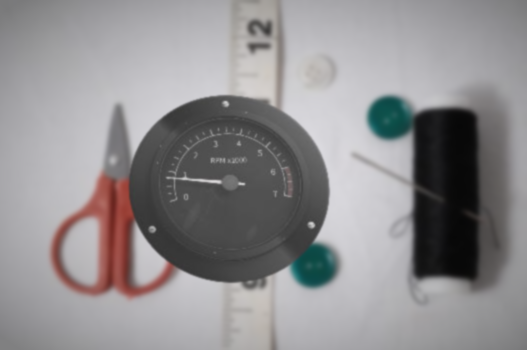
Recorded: 750 rpm
